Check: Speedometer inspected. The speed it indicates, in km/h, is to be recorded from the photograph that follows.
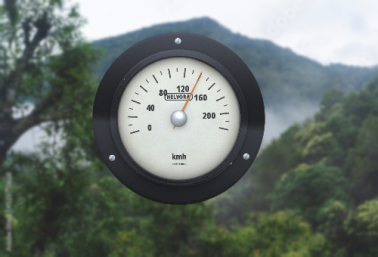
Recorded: 140 km/h
